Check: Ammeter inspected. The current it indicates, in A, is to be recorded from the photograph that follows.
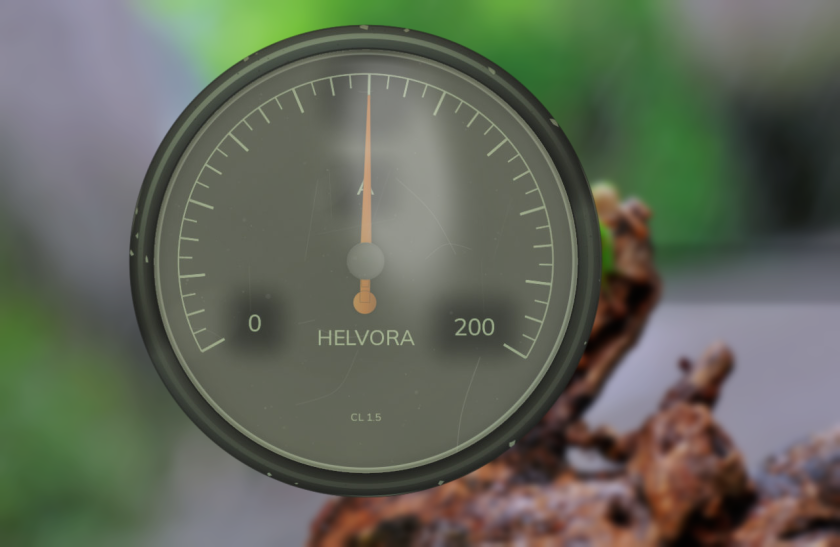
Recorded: 100 A
